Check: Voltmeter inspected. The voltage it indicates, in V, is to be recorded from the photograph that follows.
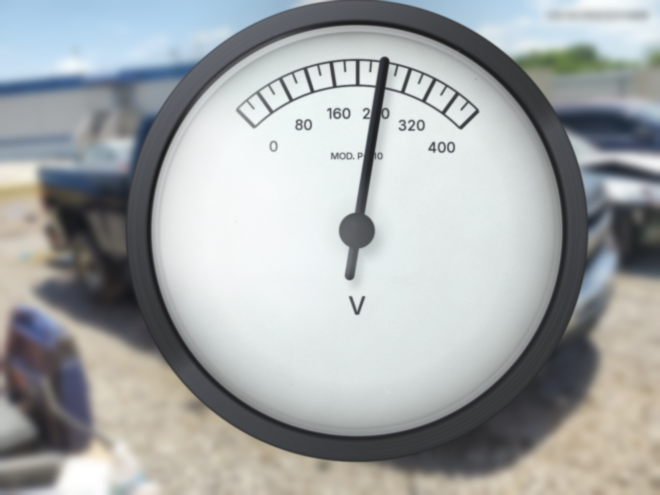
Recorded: 240 V
